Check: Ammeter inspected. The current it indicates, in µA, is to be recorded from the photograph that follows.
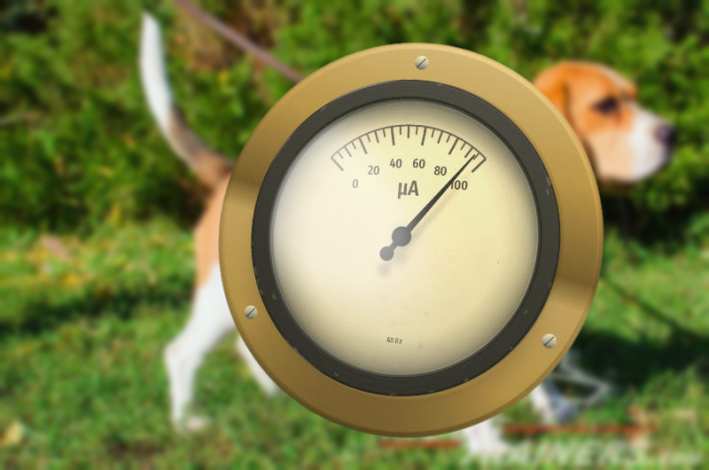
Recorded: 95 µA
